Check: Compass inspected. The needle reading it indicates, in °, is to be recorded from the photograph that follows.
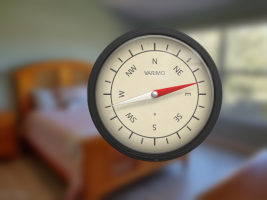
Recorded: 75 °
